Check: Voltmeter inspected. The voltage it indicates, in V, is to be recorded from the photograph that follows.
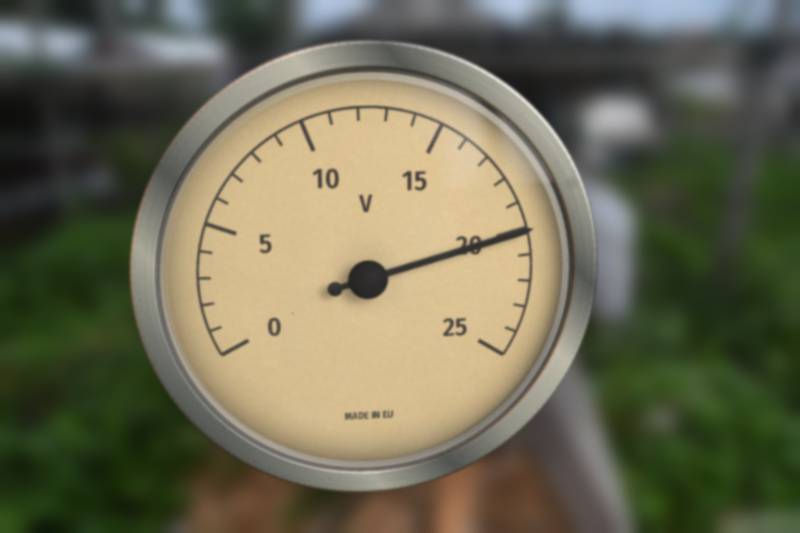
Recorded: 20 V
